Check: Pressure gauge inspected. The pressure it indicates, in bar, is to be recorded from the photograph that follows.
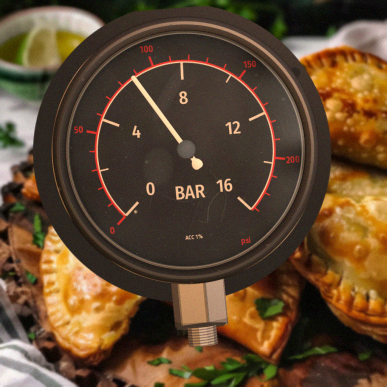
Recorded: 6 bar
